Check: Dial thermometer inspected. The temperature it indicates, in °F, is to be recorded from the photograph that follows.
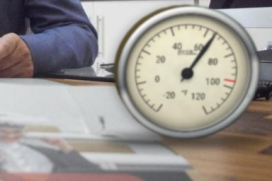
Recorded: 64 °F
